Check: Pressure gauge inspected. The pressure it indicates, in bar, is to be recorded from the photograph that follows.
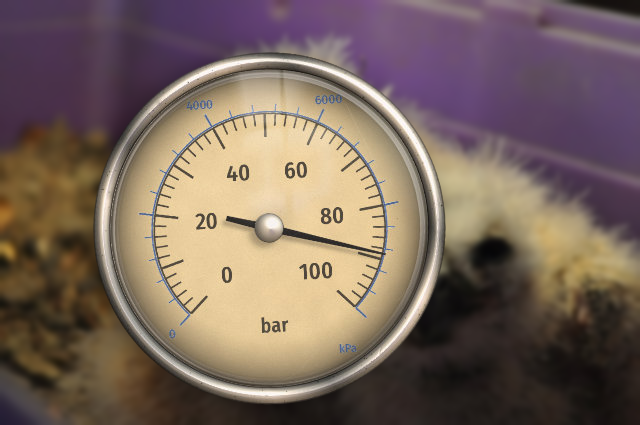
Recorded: 89 bar
